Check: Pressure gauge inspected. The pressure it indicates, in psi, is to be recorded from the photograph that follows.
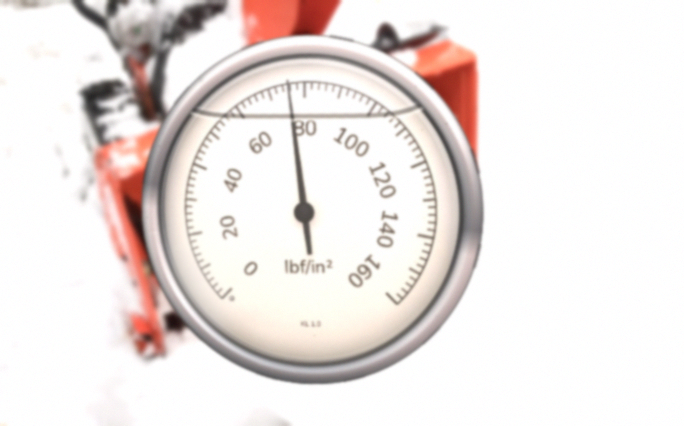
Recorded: 76 psi
